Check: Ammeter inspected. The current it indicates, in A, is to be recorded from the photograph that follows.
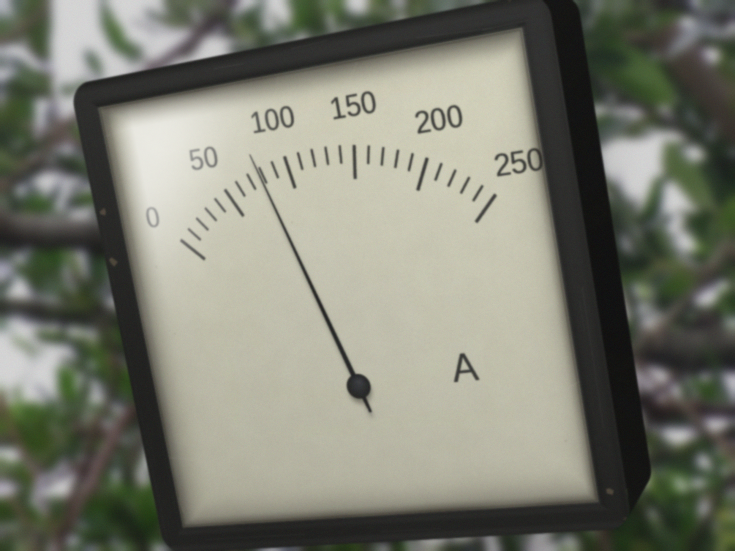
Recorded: 80 A
